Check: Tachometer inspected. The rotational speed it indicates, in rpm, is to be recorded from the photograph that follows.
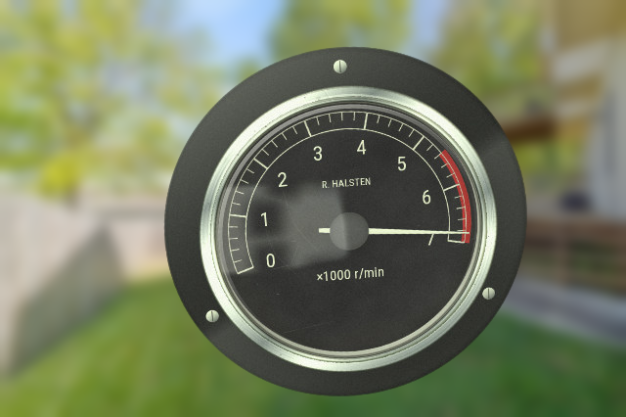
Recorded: 6800 rpm
